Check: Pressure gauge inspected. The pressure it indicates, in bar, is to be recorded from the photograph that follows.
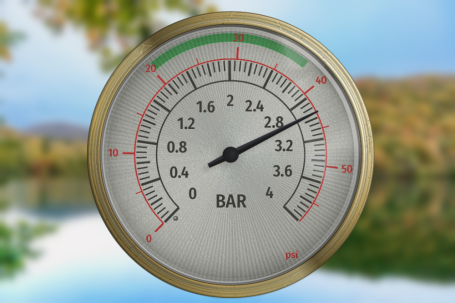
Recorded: 2.95 bar
